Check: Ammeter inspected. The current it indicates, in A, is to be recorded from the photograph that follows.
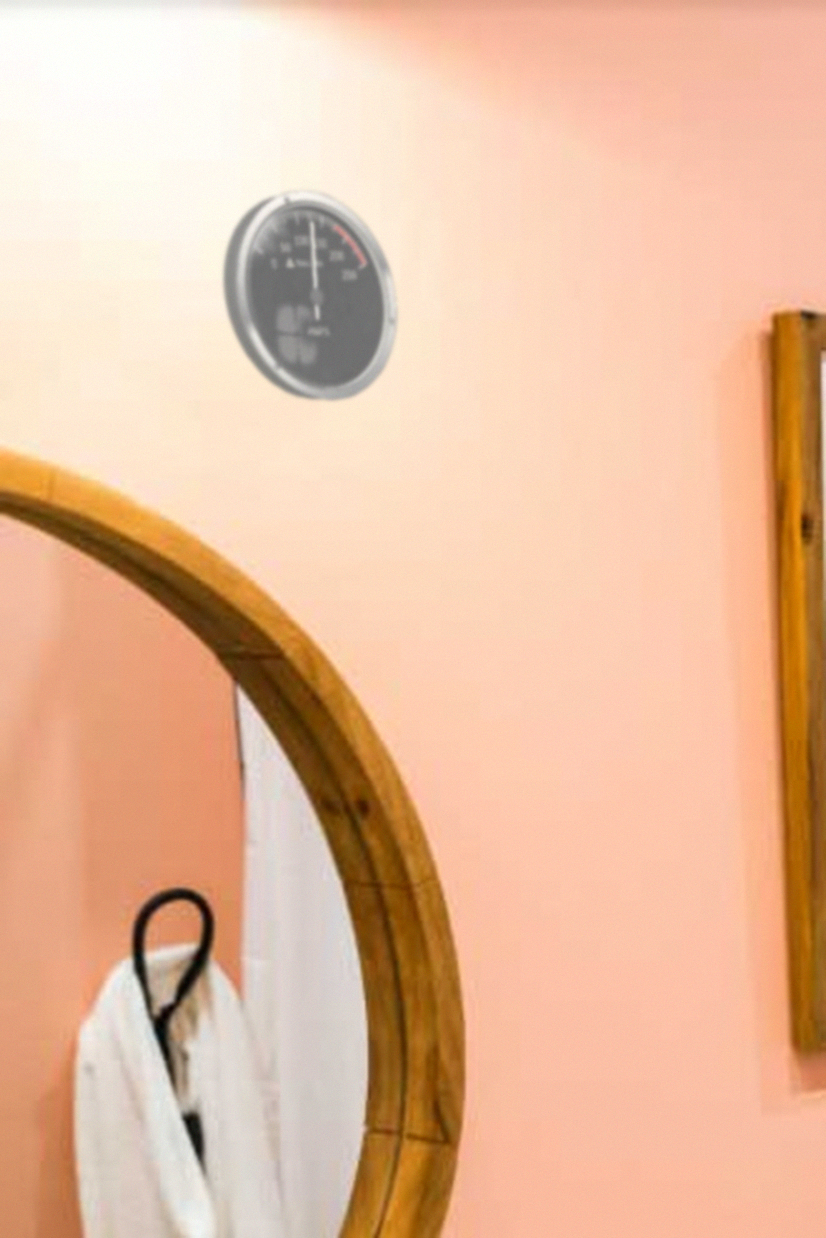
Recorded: 125 A
